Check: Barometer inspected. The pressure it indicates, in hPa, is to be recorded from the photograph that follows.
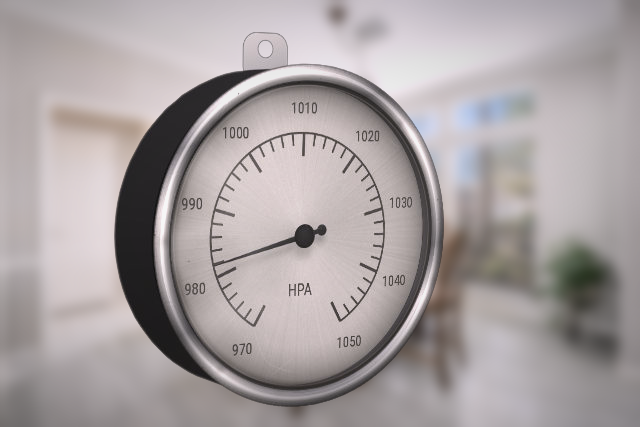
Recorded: 982 hPa
